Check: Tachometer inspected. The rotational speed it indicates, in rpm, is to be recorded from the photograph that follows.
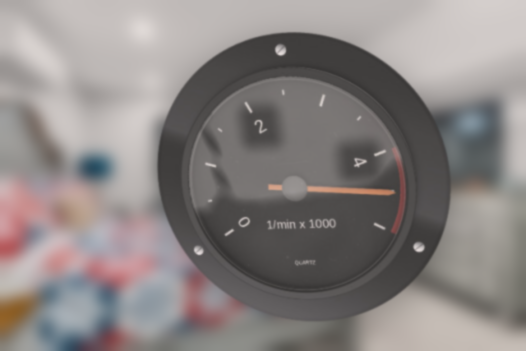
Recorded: 4500 rpm
